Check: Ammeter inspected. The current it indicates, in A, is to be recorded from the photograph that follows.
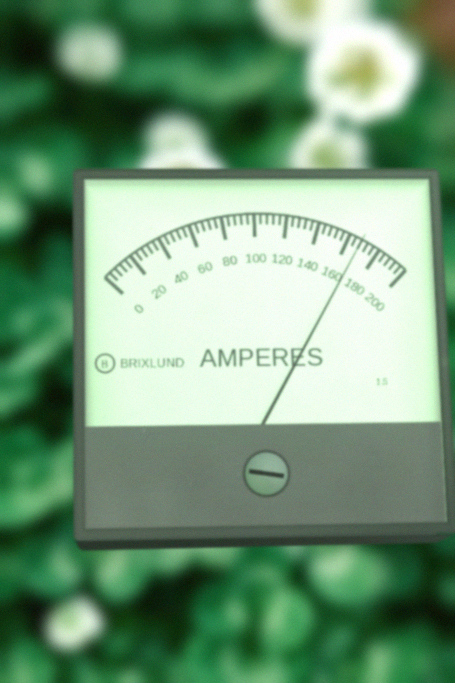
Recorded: 168 A
